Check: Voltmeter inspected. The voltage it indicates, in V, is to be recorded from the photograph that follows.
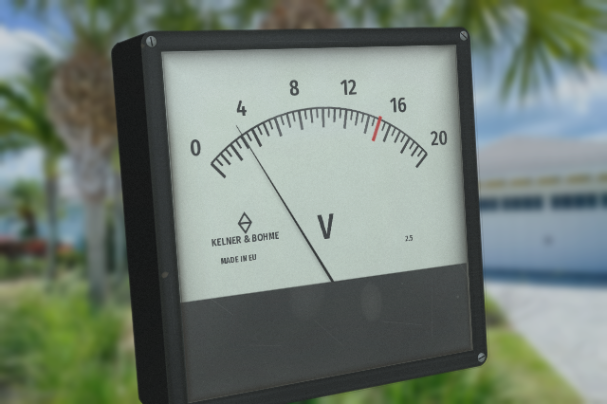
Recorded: 3 V
